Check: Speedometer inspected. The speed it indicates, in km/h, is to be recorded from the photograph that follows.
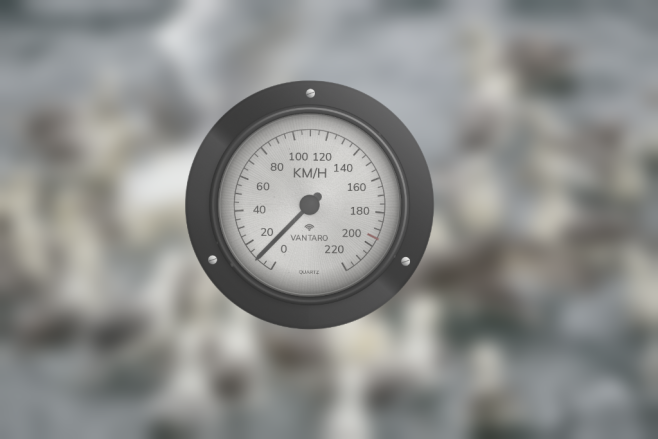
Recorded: 10 km/h
